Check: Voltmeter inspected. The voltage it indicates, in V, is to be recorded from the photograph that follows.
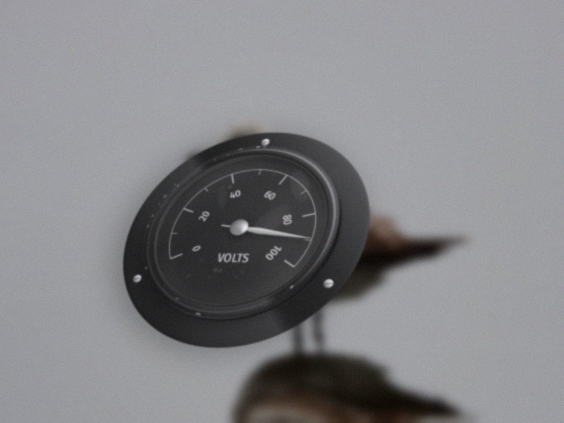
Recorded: 90 V
